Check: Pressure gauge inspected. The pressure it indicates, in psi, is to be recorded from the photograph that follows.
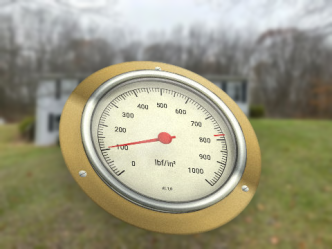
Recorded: 100 psi
